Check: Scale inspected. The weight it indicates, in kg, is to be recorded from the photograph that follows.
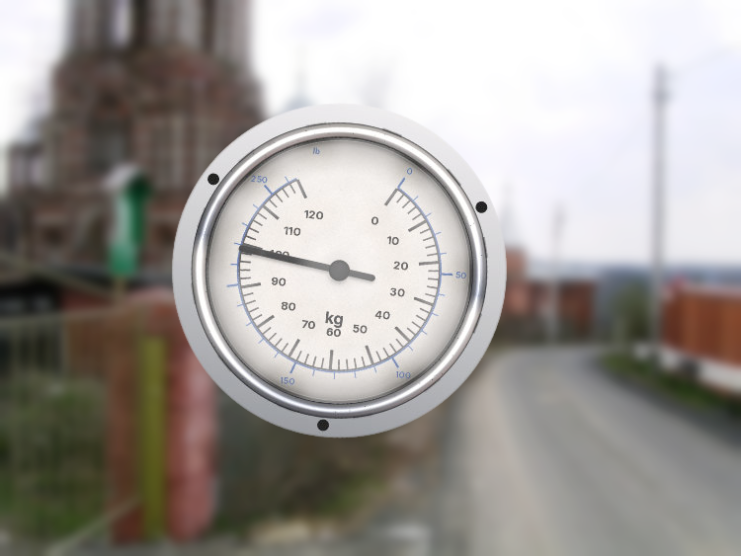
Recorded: 99 kg
